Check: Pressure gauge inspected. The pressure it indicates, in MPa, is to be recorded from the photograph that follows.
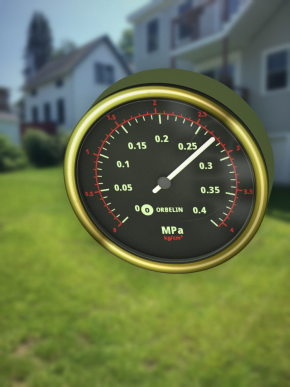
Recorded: 0.27 MPa
